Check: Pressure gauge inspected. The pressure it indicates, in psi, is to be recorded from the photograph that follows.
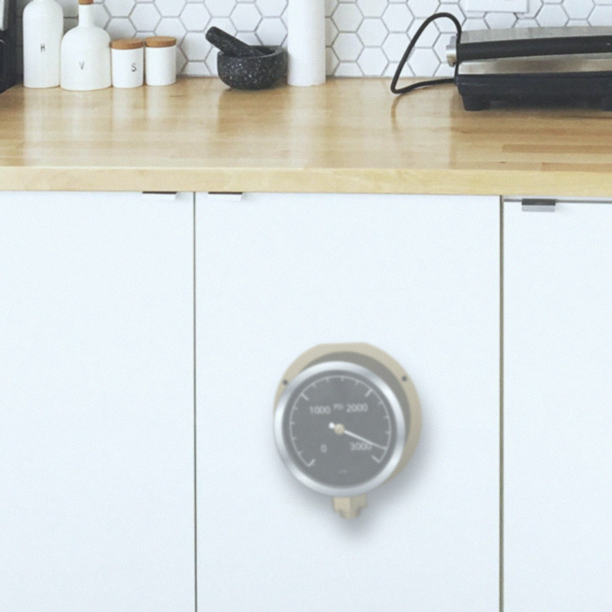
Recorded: 2800 psi
